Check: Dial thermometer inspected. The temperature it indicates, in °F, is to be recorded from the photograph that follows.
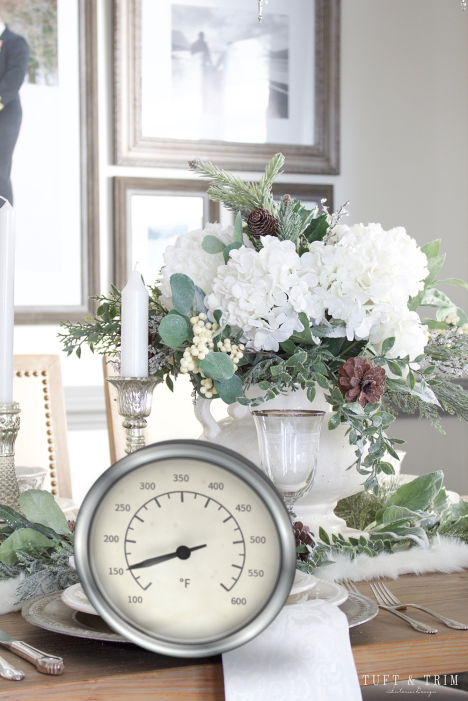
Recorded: 150 °F
